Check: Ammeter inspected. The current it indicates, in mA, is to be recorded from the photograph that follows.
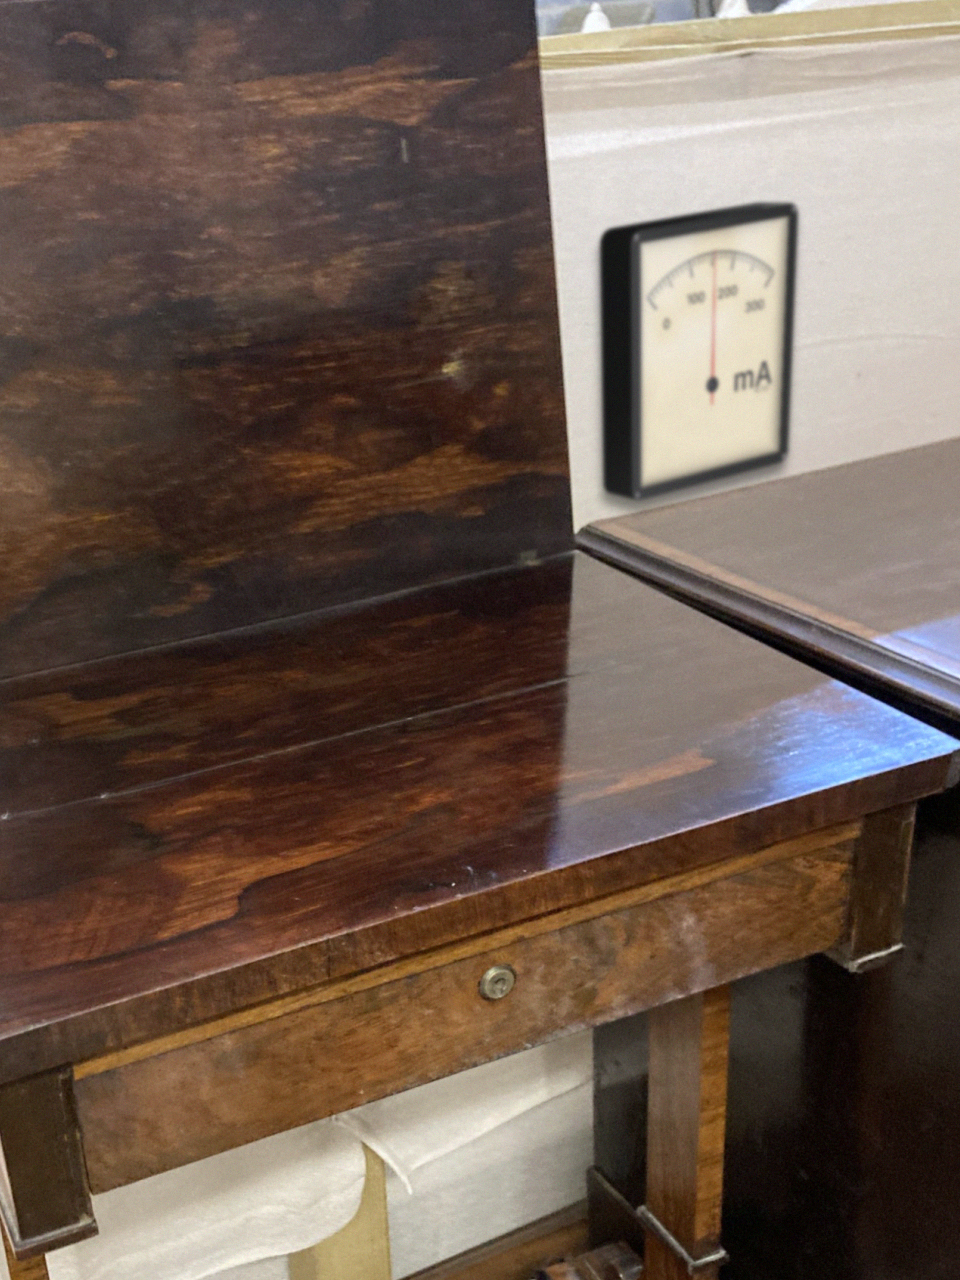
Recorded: 150 mA
